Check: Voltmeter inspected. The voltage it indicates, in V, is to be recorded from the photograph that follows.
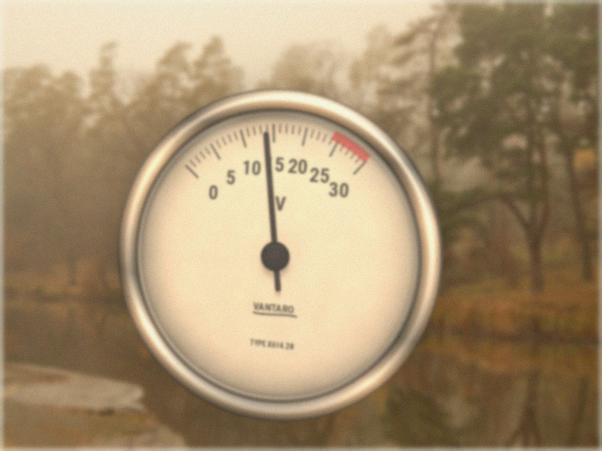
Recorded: 14 V
